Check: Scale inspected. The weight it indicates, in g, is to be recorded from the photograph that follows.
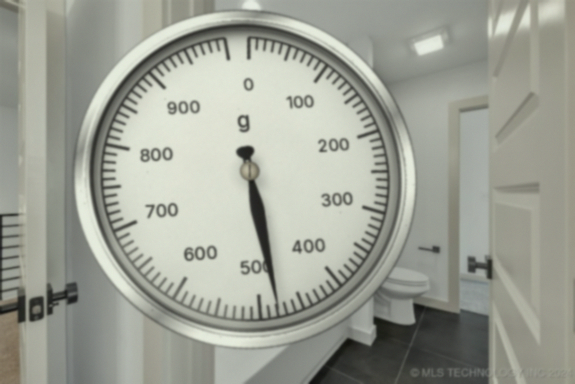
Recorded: 480 g
